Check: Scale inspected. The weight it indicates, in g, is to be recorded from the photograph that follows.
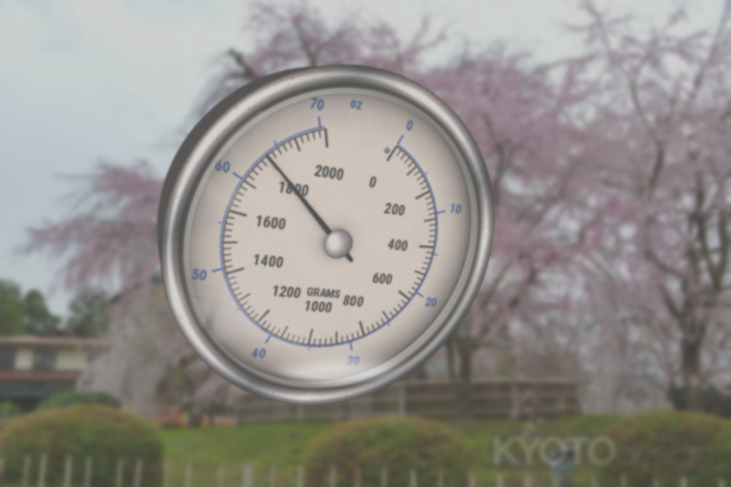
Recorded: 1800 g
